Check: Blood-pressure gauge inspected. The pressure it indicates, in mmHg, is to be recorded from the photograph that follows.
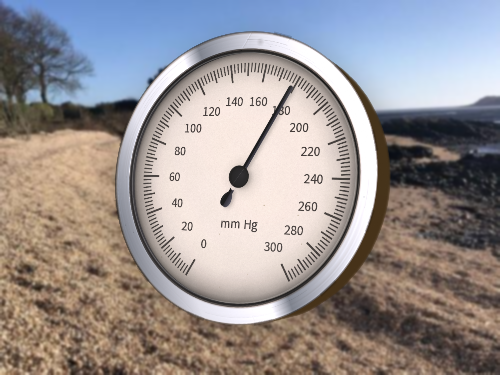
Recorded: 180 mmHg
